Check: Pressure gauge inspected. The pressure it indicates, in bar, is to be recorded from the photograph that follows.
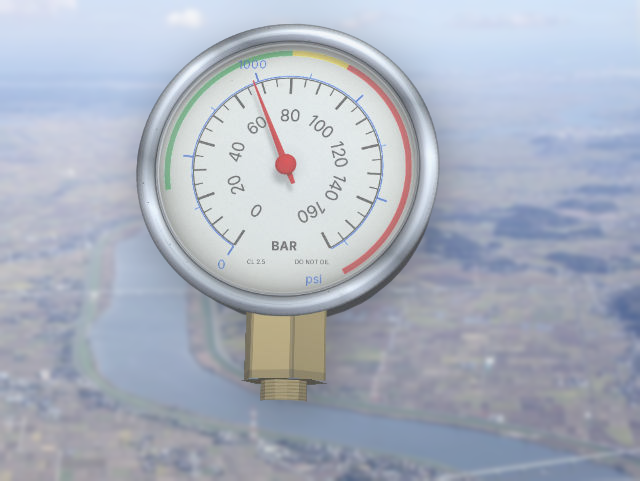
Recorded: 67.5 bar
